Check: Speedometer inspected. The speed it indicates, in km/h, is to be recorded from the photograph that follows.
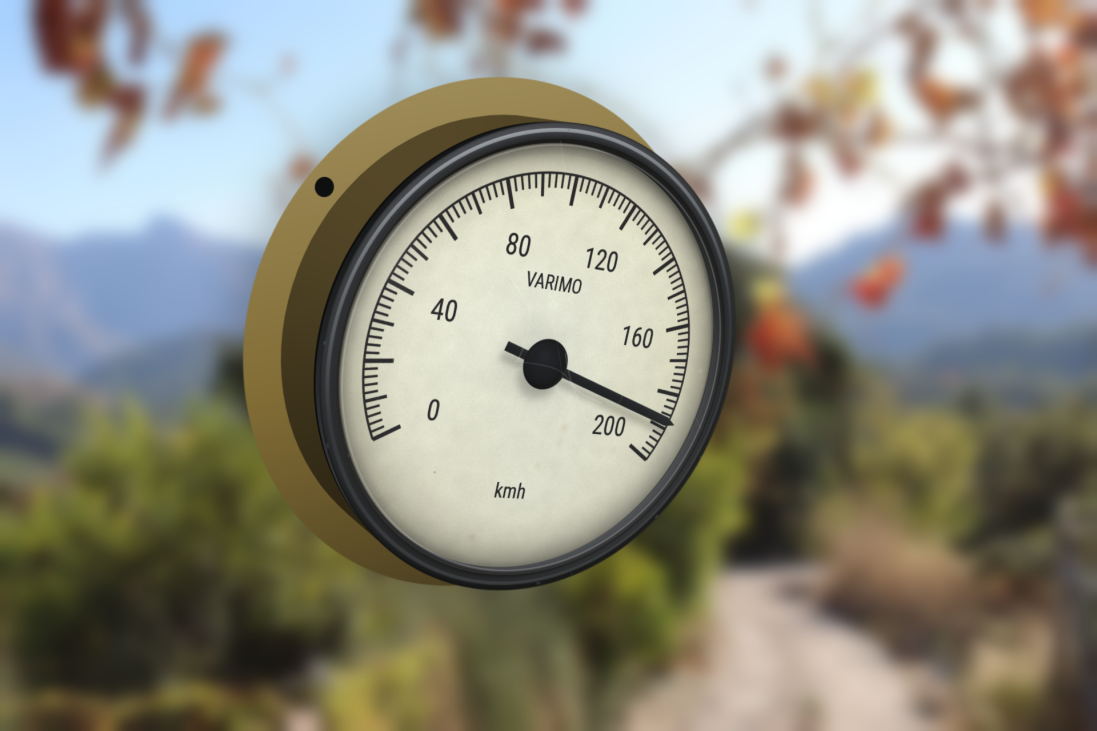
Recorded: 188 km/h
